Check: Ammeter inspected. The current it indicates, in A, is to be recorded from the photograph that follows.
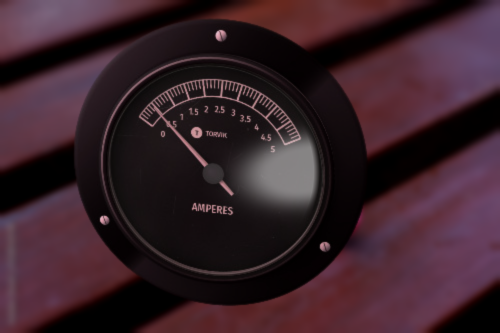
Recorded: 0.5 A
